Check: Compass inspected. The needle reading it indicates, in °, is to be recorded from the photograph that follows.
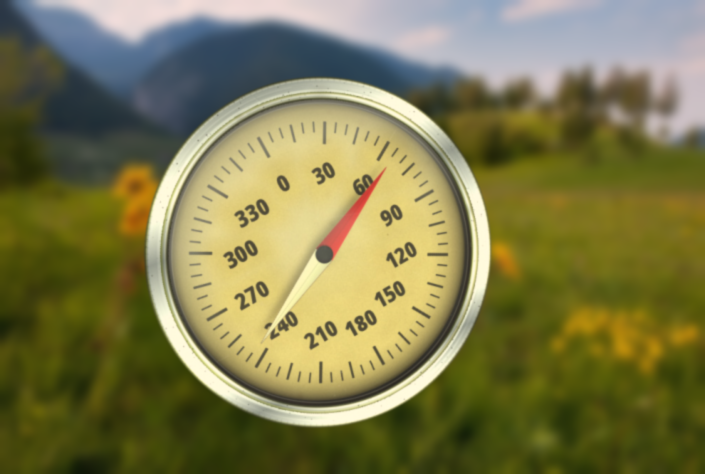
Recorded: 65 °
